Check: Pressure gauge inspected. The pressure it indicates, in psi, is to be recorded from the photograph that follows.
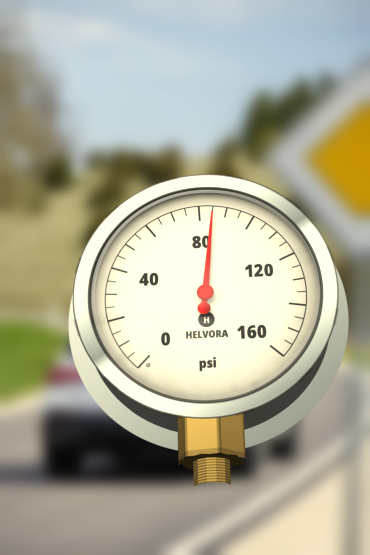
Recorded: 85 psi
